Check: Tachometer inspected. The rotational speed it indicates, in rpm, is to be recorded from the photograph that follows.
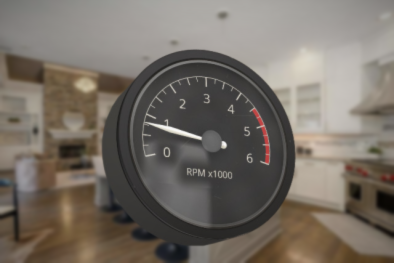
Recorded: 750 rpm
